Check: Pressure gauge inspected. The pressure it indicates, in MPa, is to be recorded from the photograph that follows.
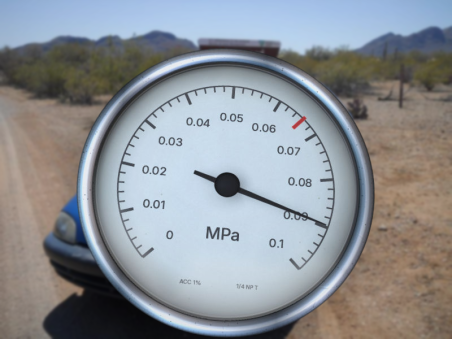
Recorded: 0.09 MPa
